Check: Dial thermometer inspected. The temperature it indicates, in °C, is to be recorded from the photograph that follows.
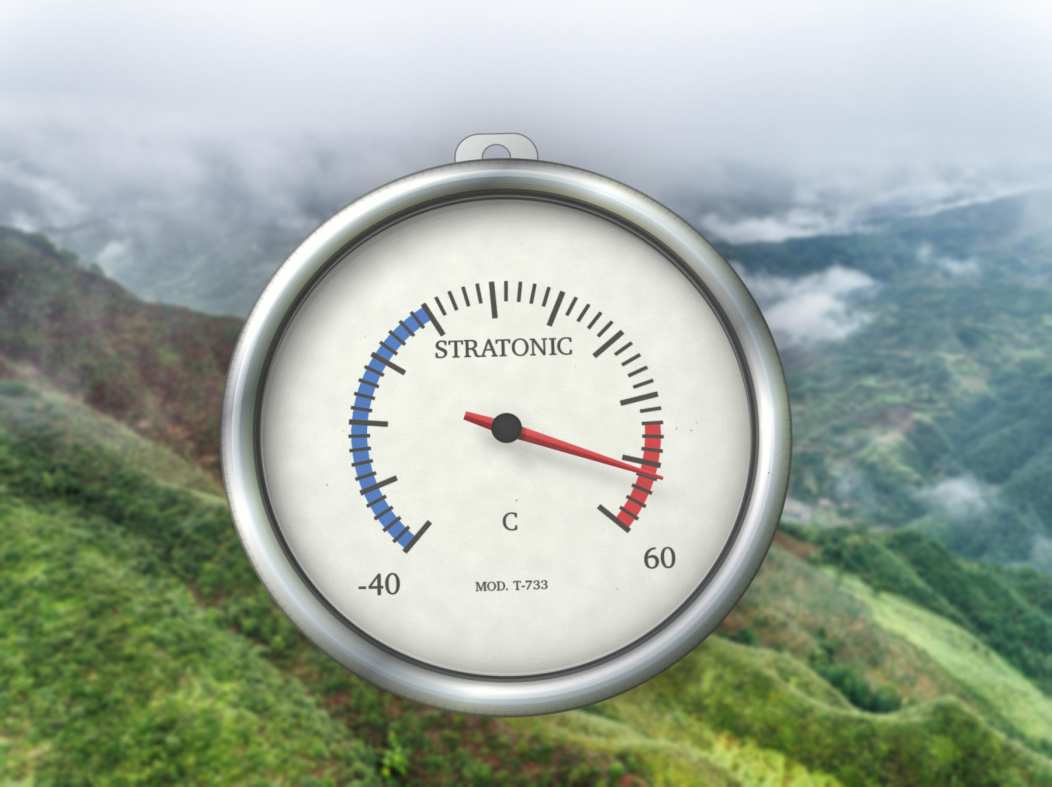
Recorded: 52 °C
